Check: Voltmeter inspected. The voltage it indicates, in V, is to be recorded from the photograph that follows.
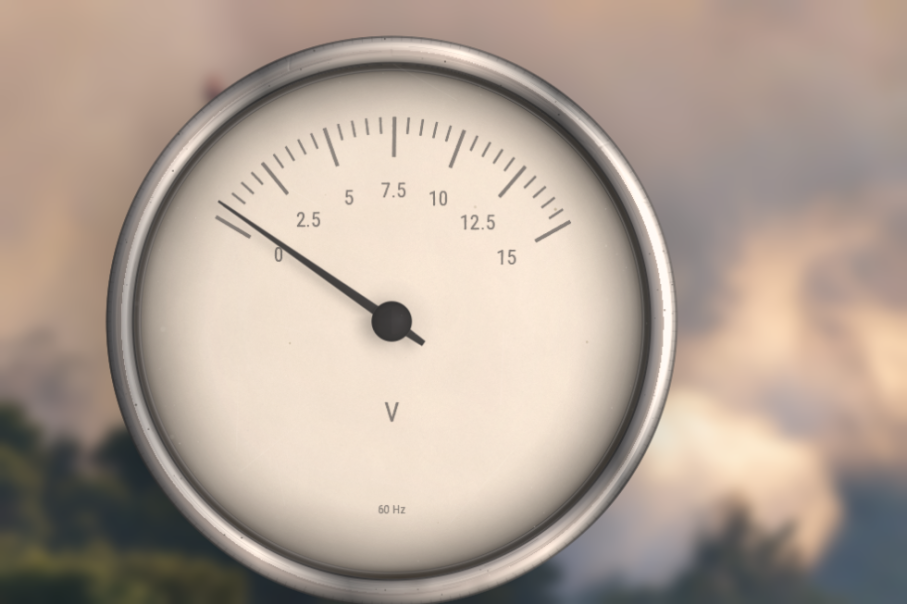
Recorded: 0.5 V
